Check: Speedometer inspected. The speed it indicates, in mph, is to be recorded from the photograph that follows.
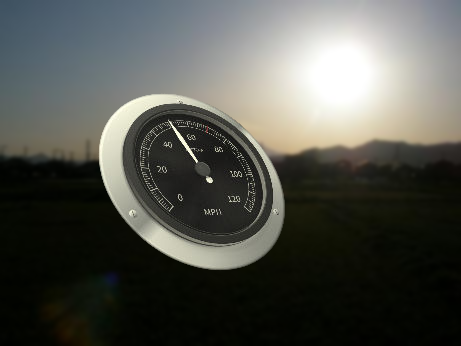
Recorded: 50 mph
